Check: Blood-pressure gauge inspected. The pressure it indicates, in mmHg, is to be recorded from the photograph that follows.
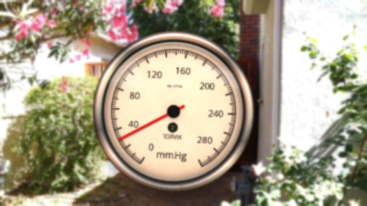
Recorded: 30 mmHg
